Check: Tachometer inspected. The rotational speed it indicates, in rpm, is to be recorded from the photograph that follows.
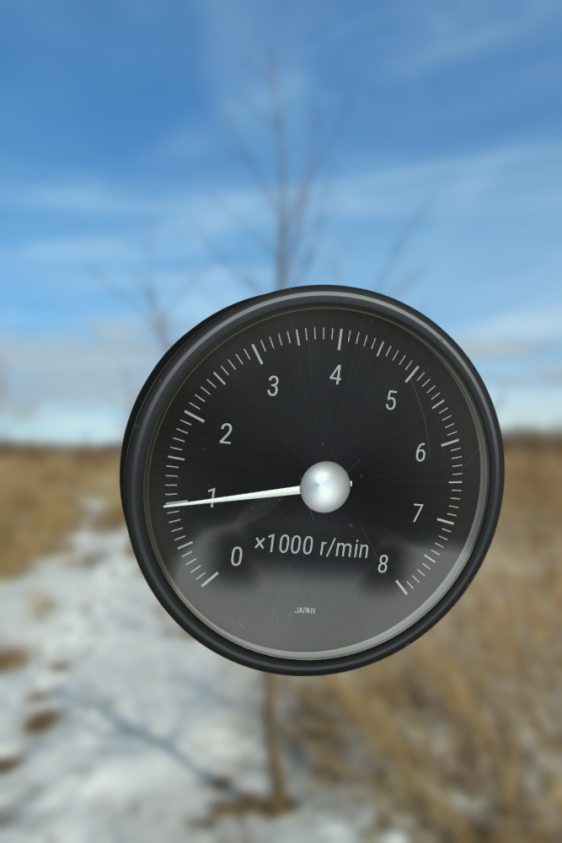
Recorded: 1000 rpm
